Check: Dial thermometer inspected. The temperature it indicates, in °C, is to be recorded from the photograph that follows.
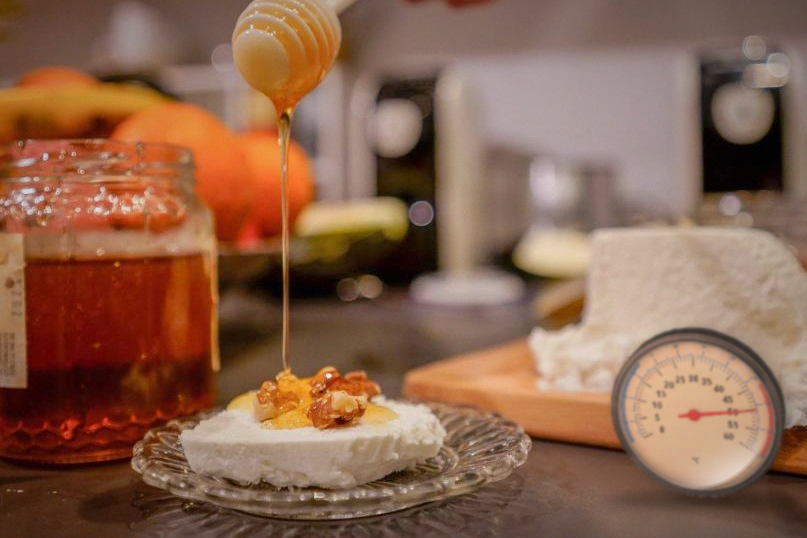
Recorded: 50 °C
